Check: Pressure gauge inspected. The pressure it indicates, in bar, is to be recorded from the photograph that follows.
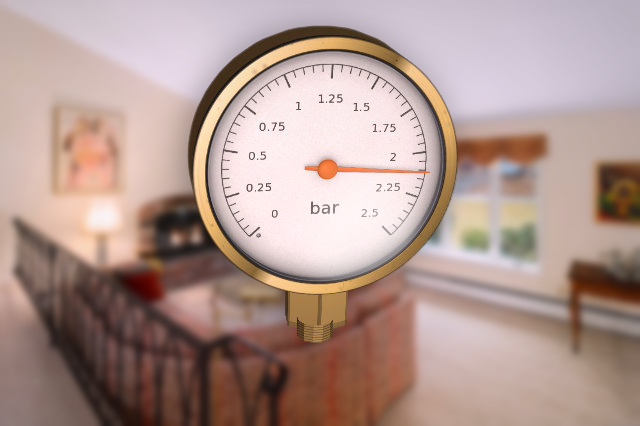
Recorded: 2.1 bar
